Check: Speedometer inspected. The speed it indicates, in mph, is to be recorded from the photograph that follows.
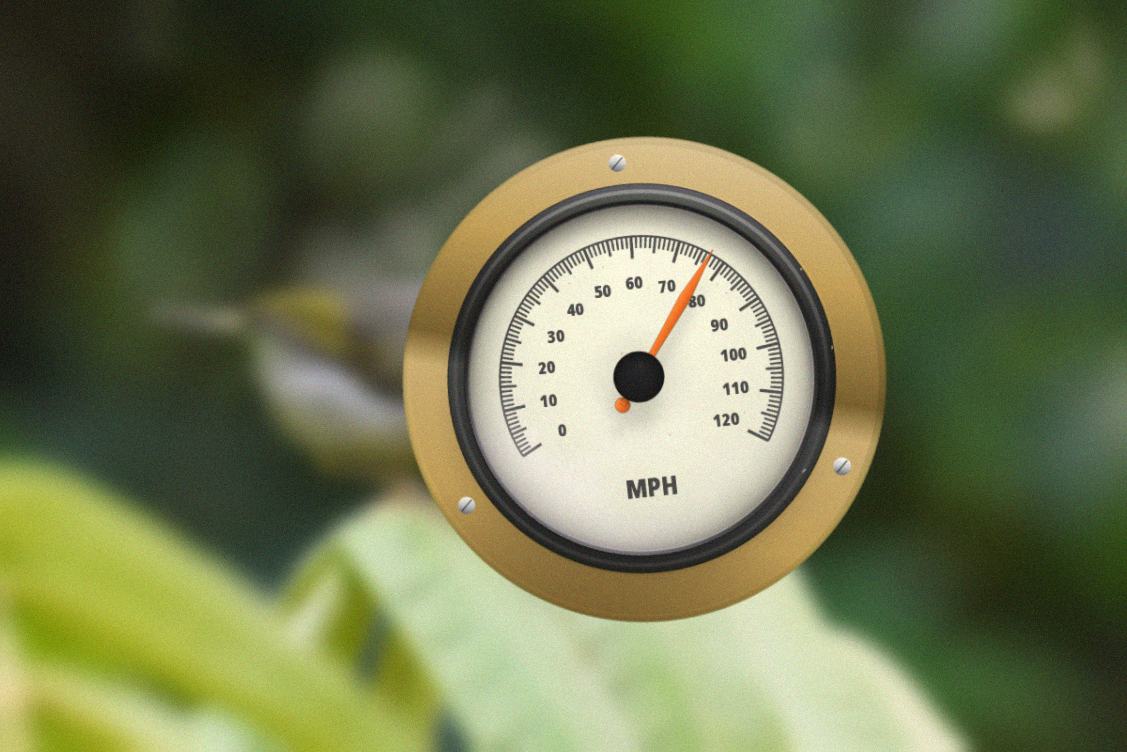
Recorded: 77 mph
